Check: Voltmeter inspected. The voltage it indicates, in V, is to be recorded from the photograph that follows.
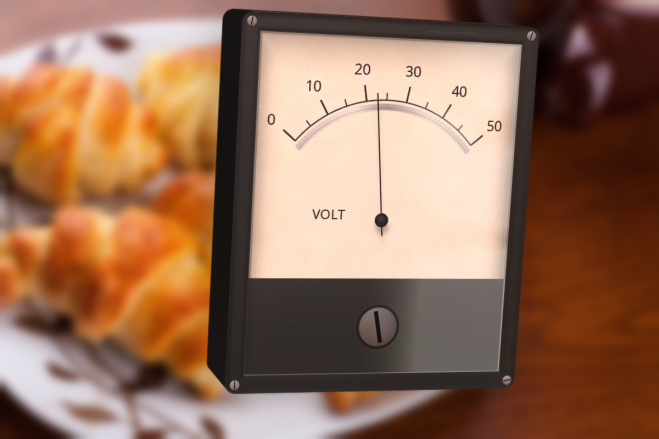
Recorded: 22.5 V
